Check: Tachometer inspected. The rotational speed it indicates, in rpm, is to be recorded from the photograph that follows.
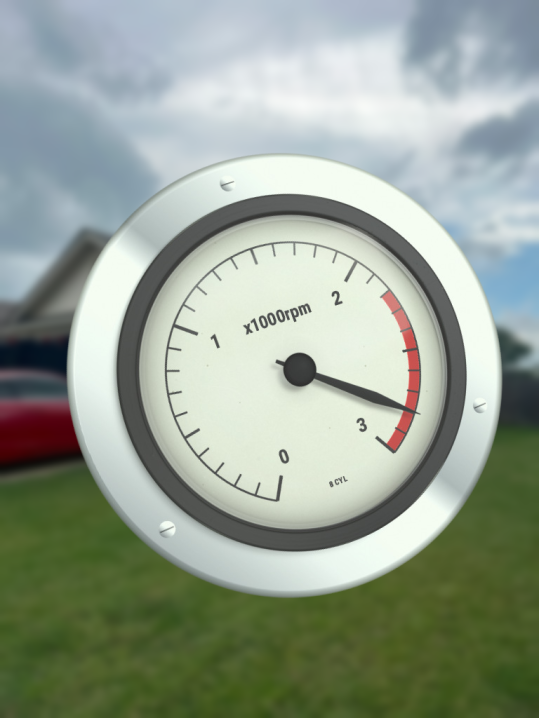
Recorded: 2800 rpm
